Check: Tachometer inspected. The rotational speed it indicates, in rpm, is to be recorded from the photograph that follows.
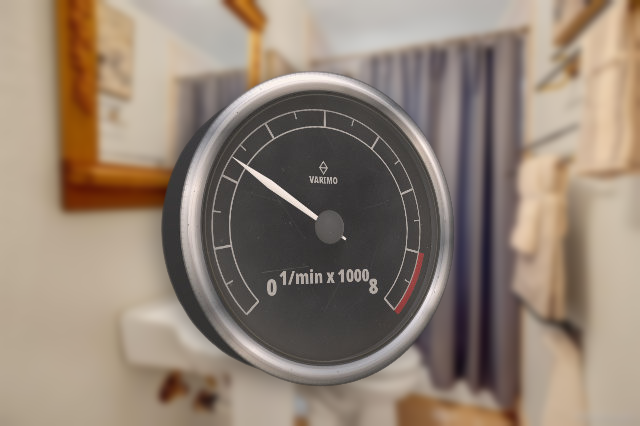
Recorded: 2250 rpm
